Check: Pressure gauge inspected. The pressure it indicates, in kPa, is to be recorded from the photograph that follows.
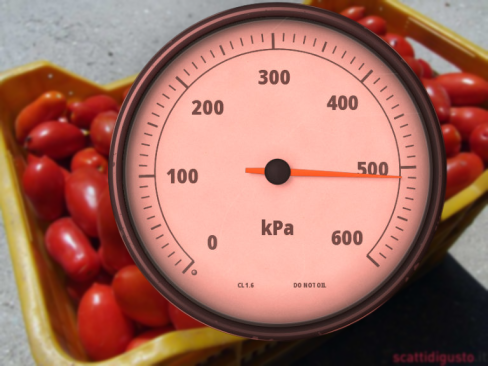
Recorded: 510 kPa
